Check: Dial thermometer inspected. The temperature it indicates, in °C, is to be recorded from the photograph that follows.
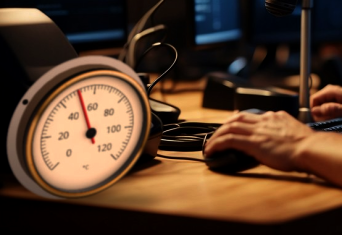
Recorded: 50 °C
